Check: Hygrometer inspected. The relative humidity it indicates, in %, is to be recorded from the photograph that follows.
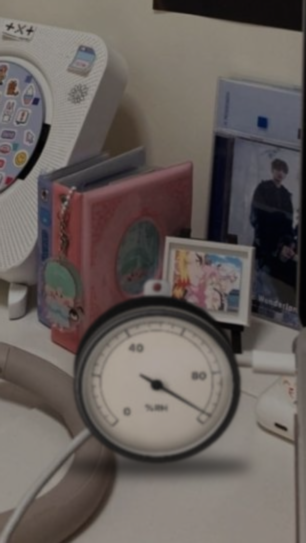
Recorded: 96 %
